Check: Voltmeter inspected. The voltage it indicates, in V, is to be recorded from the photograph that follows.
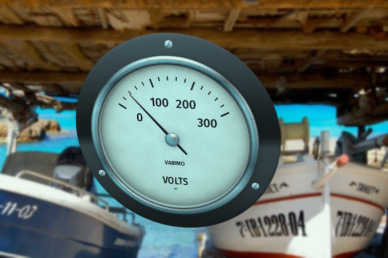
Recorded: 40 V
